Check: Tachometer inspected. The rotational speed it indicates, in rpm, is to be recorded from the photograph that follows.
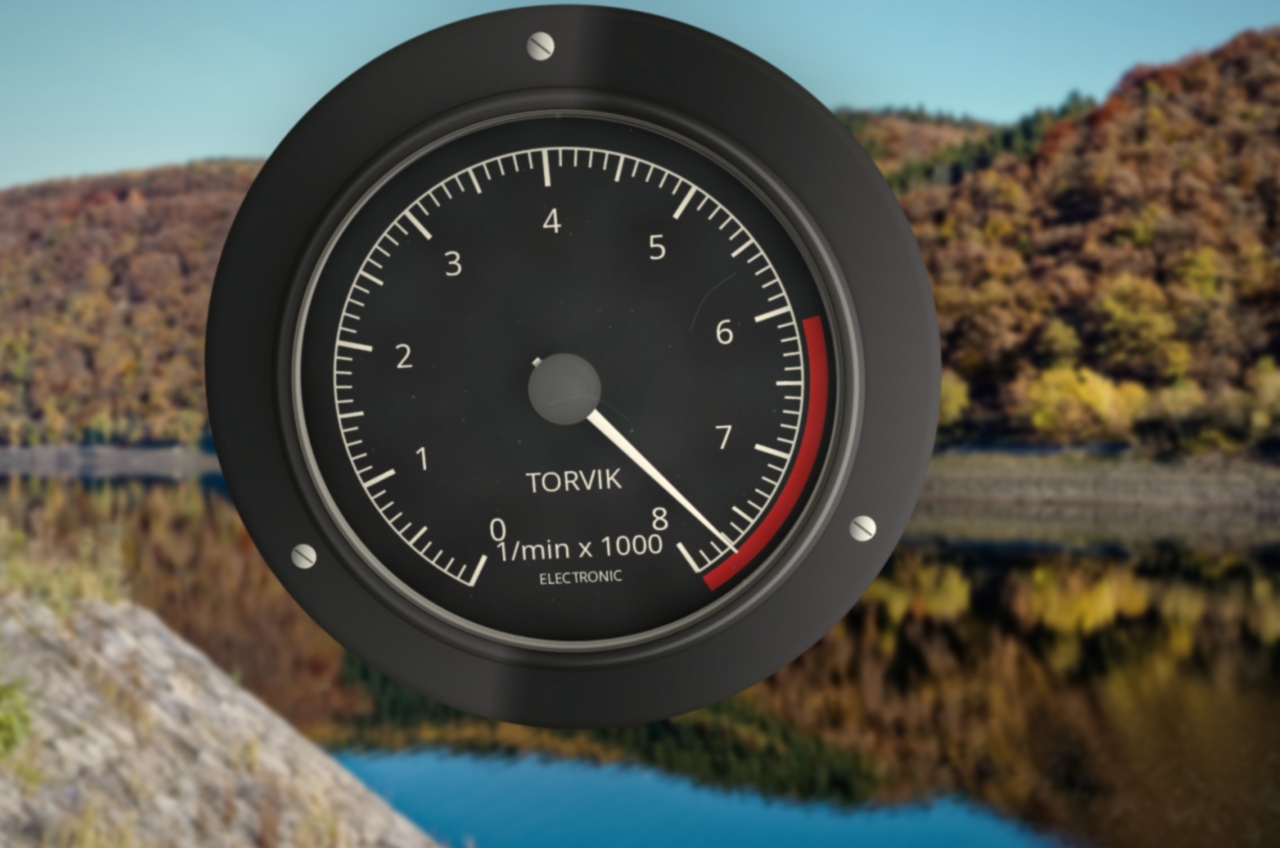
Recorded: 7700 rpm
